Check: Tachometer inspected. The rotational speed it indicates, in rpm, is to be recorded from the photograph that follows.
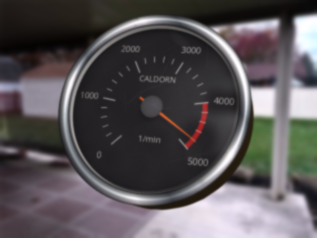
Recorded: 4800 rpm
